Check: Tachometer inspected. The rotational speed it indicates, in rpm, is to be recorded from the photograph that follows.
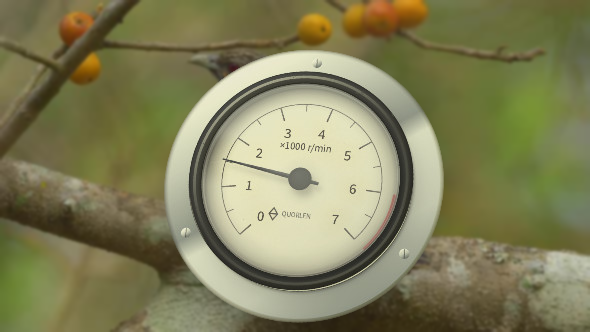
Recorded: 1500 rpm
